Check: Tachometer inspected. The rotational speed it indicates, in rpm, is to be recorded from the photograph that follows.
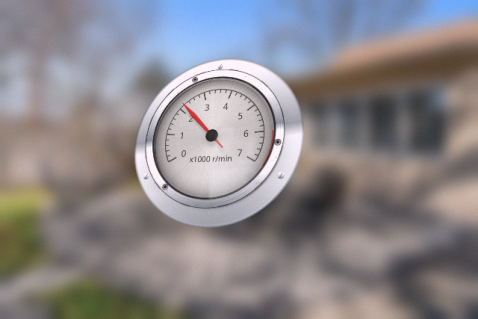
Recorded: 2200 rpm
